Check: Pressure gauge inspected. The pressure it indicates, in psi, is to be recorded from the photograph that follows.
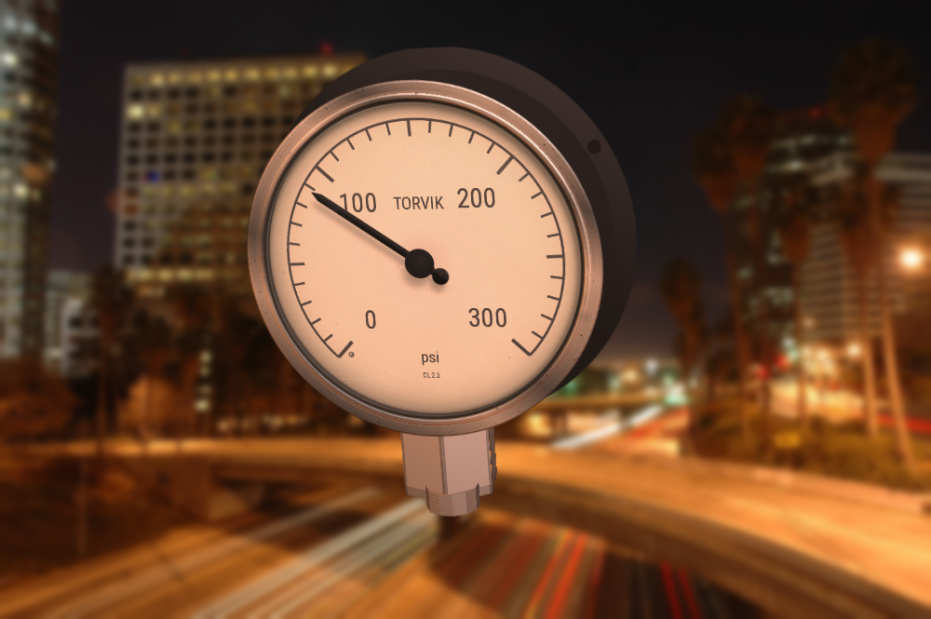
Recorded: 90 psi
